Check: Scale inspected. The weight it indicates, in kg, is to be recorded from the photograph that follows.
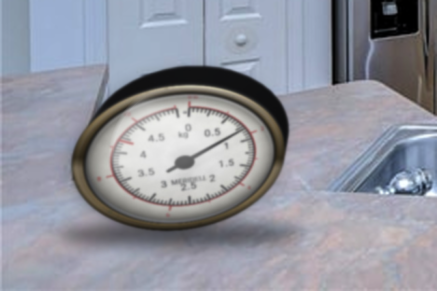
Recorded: 0.75 kg
